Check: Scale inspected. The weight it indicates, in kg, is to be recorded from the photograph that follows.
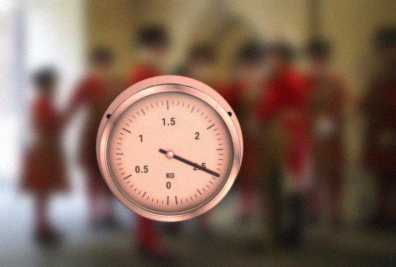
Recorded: 2.5 kg
